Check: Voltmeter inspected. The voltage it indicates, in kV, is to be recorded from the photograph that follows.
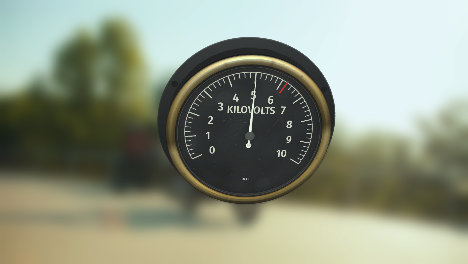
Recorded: 5 kV
